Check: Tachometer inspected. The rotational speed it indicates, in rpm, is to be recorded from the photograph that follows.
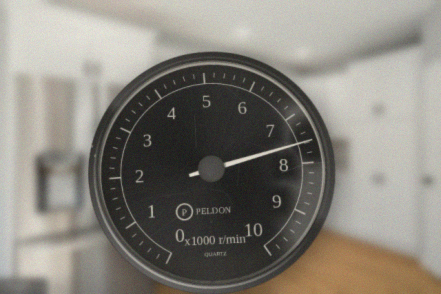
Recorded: 7600 rpm
